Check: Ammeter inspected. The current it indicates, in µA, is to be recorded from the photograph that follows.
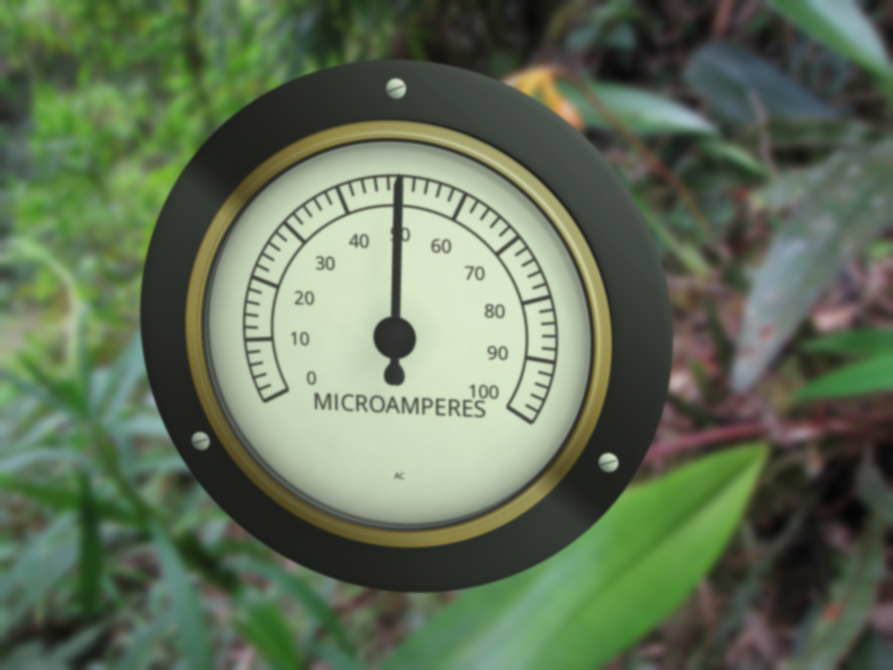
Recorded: 50 µA
